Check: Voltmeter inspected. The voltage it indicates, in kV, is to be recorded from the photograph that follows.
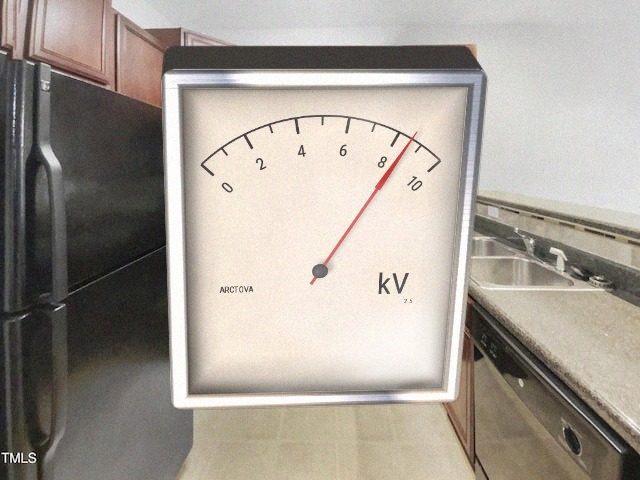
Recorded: 8.5 kV
